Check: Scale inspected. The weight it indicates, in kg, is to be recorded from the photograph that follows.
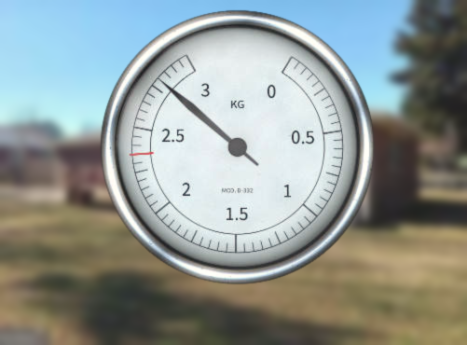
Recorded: 2.8 kg
